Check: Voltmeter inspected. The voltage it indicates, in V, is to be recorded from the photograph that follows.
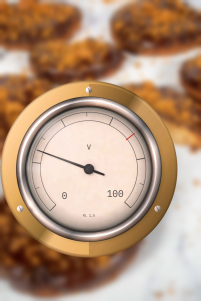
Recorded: 25 V
